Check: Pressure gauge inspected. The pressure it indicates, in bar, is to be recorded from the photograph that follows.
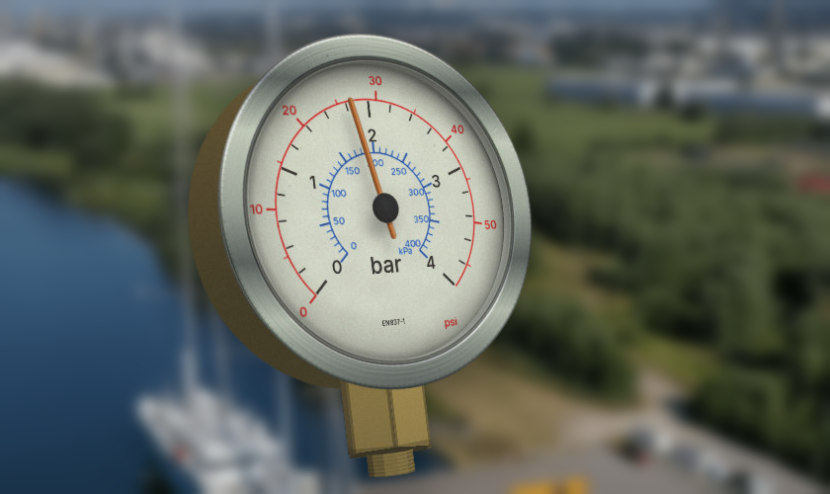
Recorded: 1.8 bar
